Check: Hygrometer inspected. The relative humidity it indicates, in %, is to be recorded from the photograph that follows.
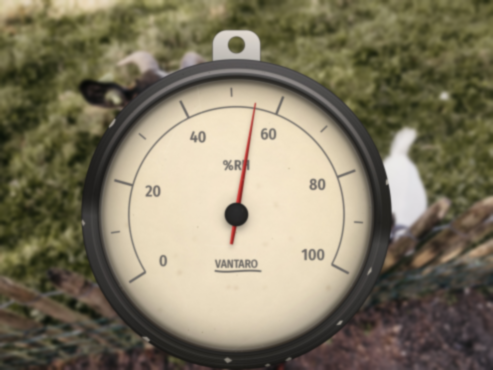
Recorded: 55 %
